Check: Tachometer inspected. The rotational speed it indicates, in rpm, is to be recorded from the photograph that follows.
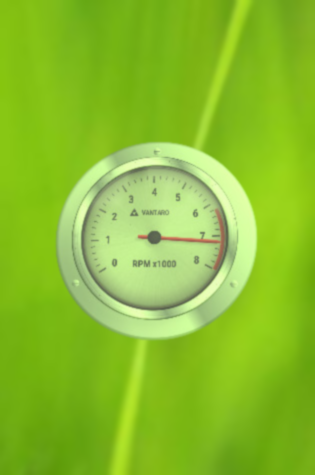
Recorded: 7200 rpm
